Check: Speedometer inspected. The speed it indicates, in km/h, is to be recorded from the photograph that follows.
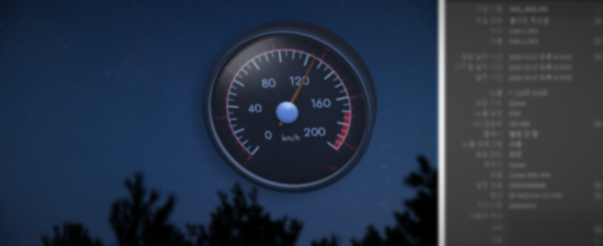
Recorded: 125 km/h
